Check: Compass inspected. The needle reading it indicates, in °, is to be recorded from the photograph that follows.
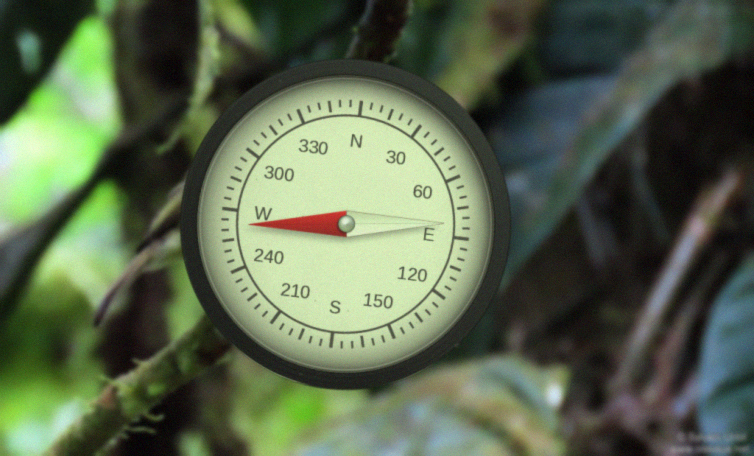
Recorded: 262.5 °
